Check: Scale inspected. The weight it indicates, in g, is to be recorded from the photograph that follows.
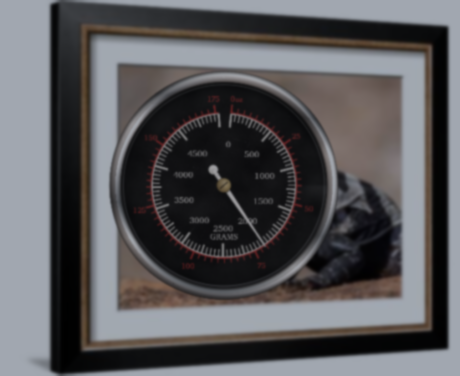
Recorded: 2000 g
